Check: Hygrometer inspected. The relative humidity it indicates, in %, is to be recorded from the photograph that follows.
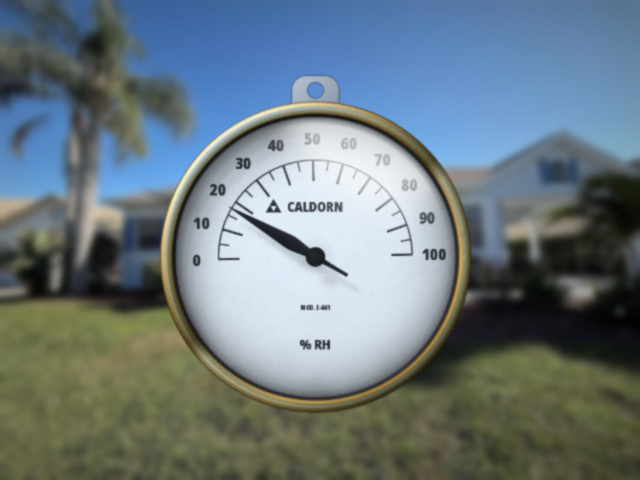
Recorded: 17.5 %
